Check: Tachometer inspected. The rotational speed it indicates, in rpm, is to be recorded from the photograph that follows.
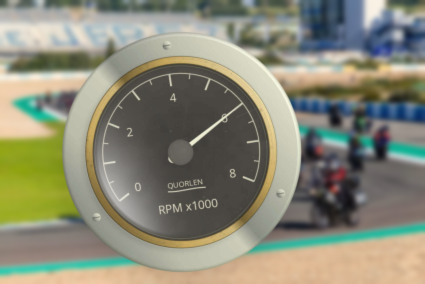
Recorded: 6000 rpm
